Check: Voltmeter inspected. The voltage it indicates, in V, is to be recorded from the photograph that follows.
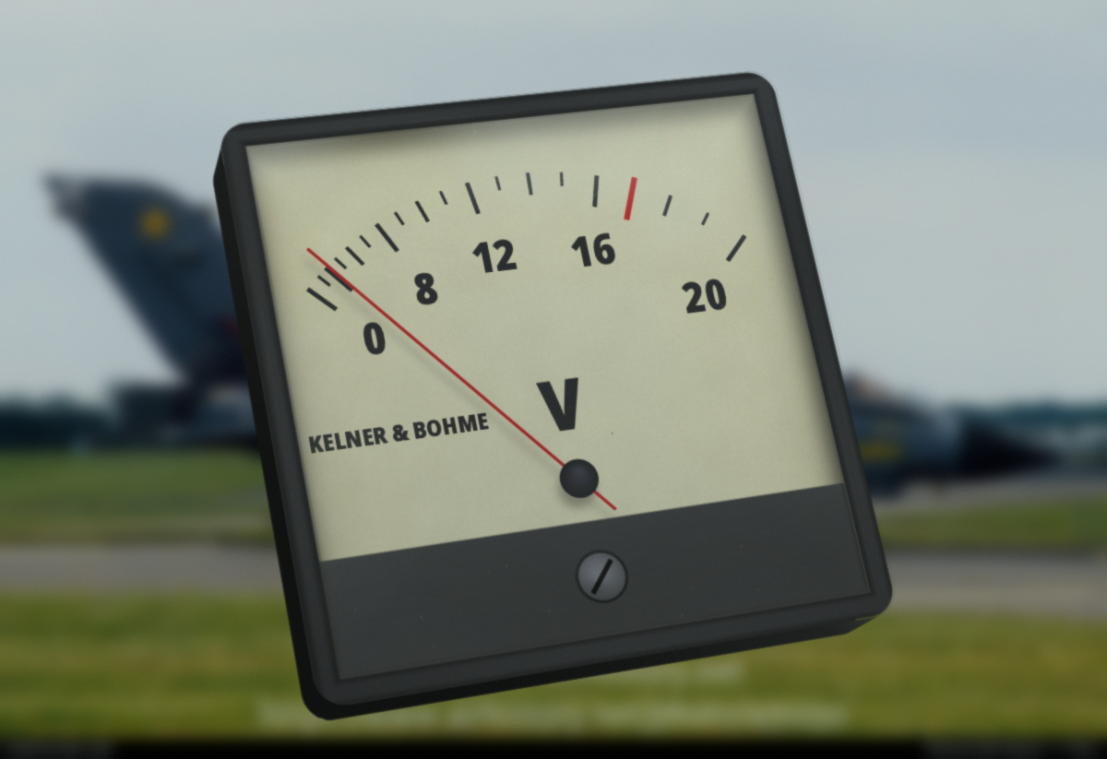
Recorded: 4 V
